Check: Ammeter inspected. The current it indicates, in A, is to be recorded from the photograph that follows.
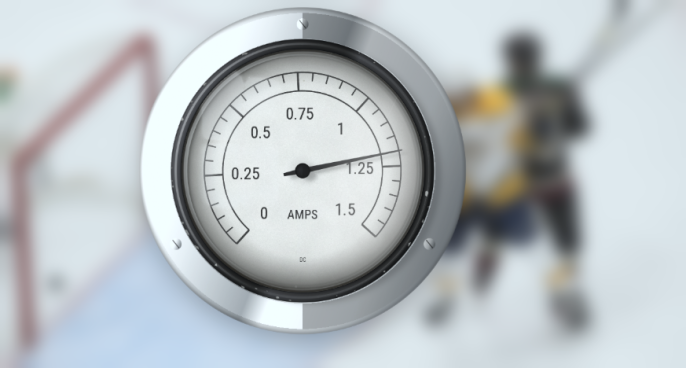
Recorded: 1.2 A
